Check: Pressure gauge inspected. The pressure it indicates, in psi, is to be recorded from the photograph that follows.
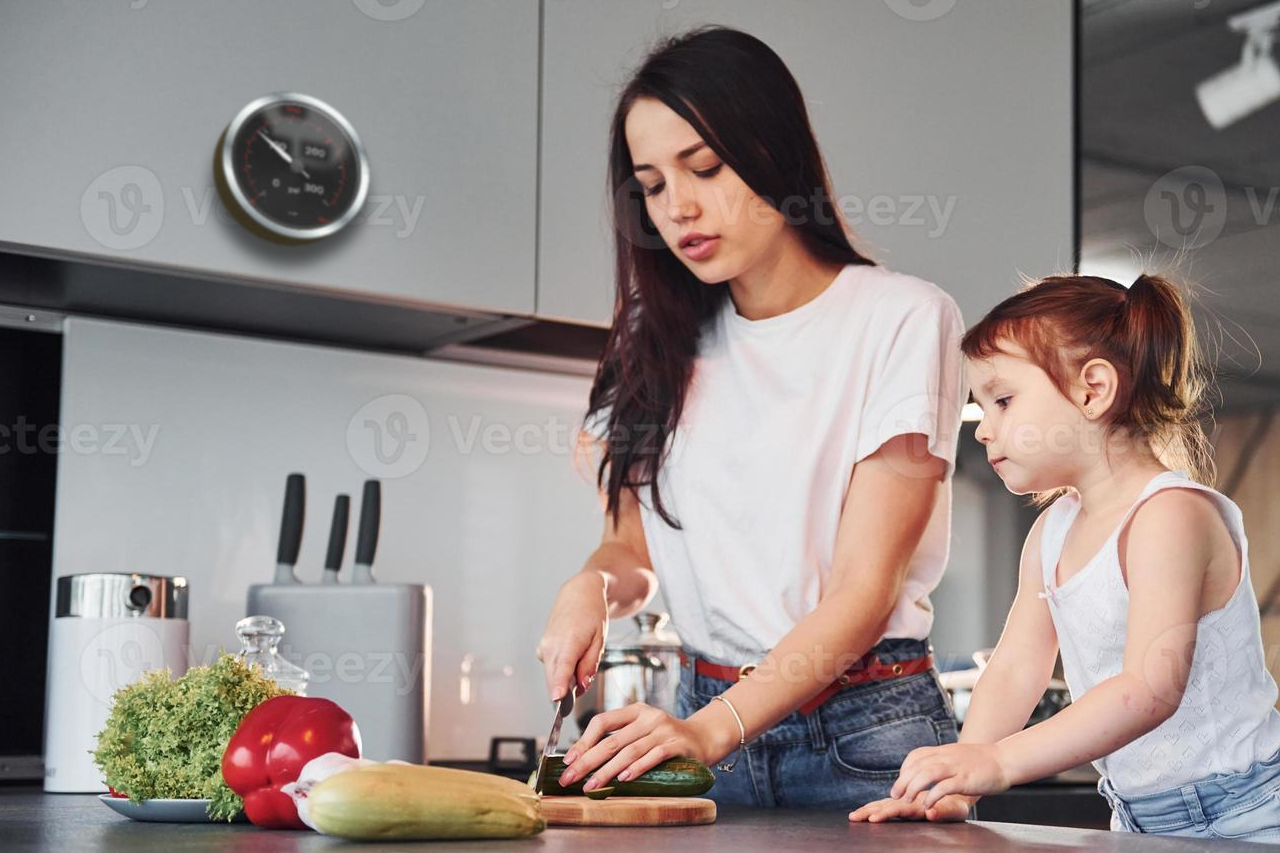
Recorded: 90 psi
